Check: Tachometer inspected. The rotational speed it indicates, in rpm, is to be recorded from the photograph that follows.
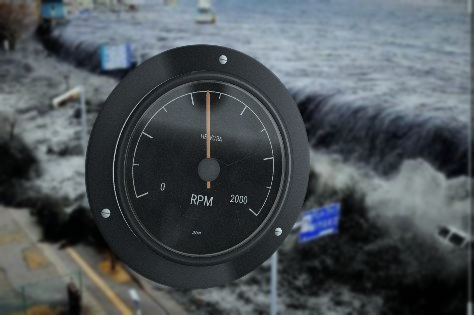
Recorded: 900 rpm
